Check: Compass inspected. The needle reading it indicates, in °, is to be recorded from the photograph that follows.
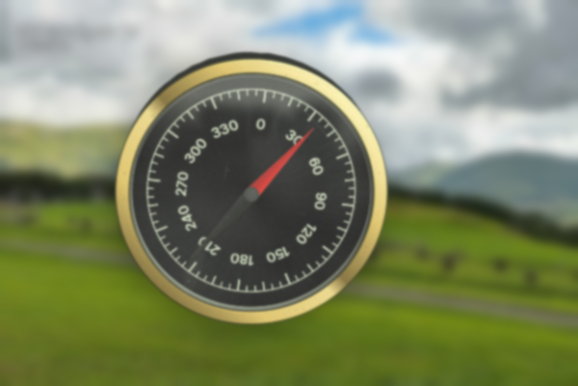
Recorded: 35 °
